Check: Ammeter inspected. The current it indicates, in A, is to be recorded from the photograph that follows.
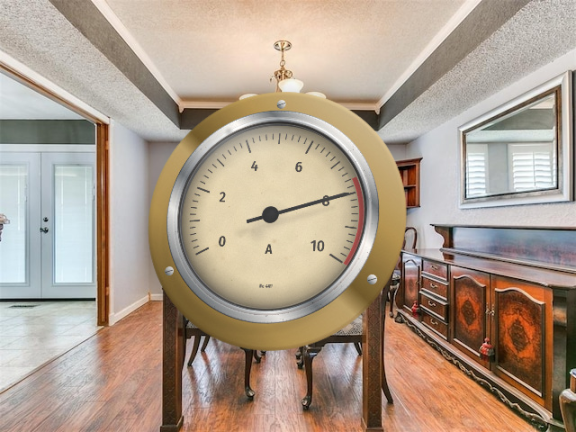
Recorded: 8 A
